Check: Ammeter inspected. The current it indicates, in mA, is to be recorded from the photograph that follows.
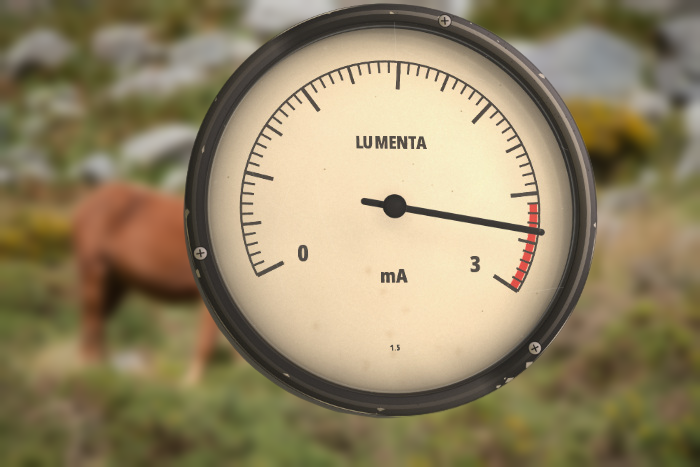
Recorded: 2.7 mA
